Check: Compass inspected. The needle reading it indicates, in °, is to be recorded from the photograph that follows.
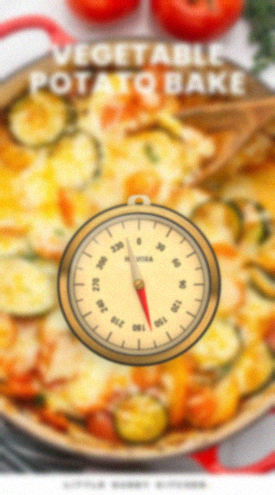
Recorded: 165 °
